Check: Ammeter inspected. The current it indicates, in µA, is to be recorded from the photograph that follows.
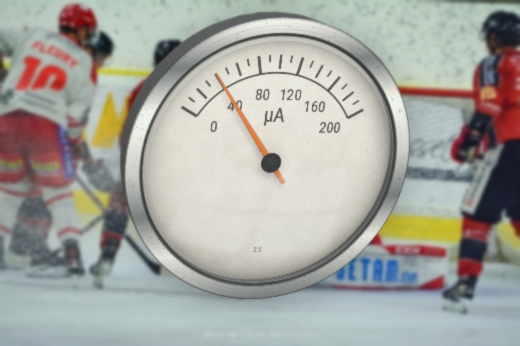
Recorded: 40 µA
